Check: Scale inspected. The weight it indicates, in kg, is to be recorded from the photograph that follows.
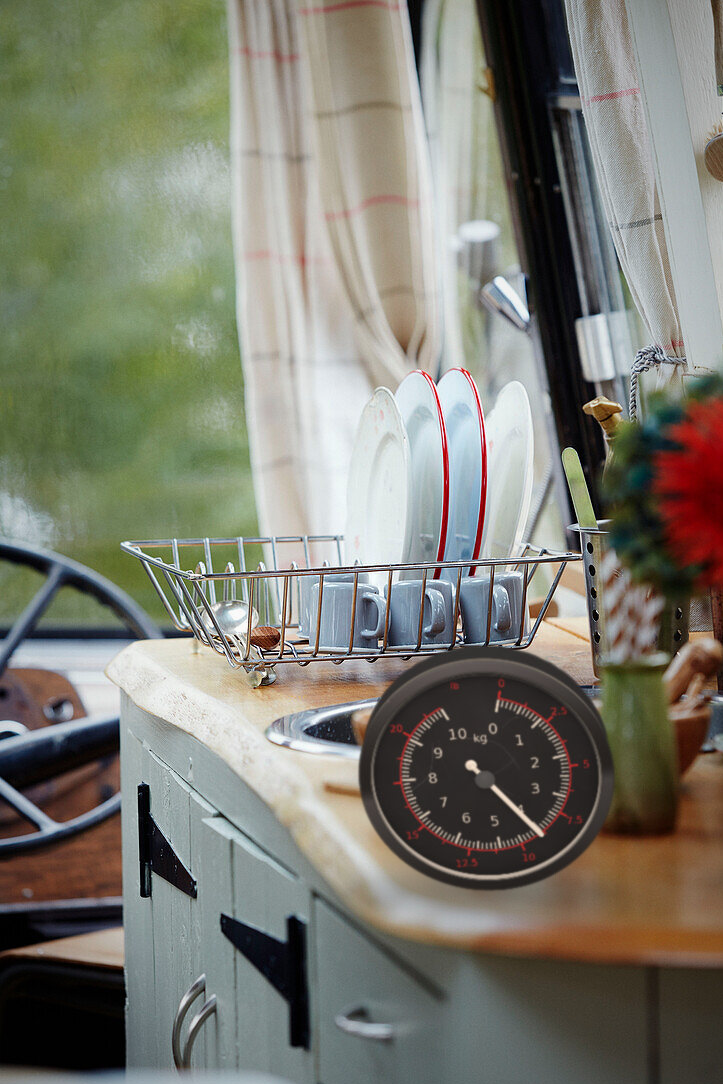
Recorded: 4 kg
